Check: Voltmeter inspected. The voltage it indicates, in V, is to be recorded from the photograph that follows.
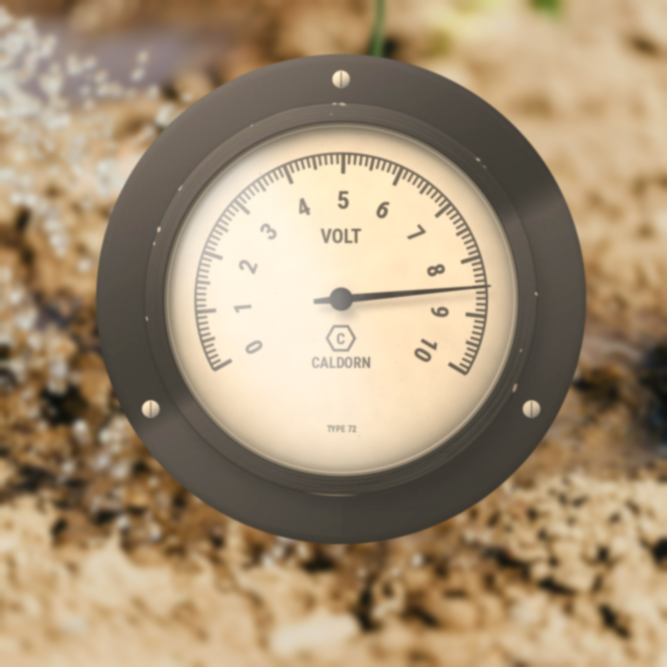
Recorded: 8.5 V
